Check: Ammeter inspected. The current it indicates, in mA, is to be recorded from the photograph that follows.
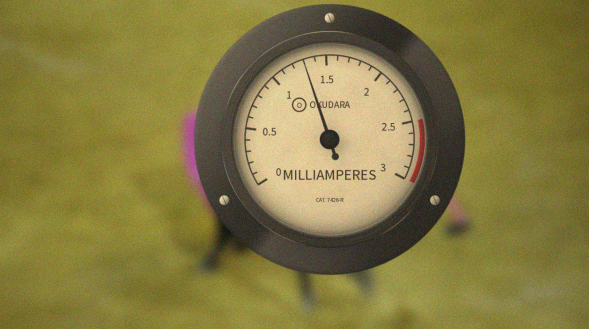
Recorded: 1.3 mA
